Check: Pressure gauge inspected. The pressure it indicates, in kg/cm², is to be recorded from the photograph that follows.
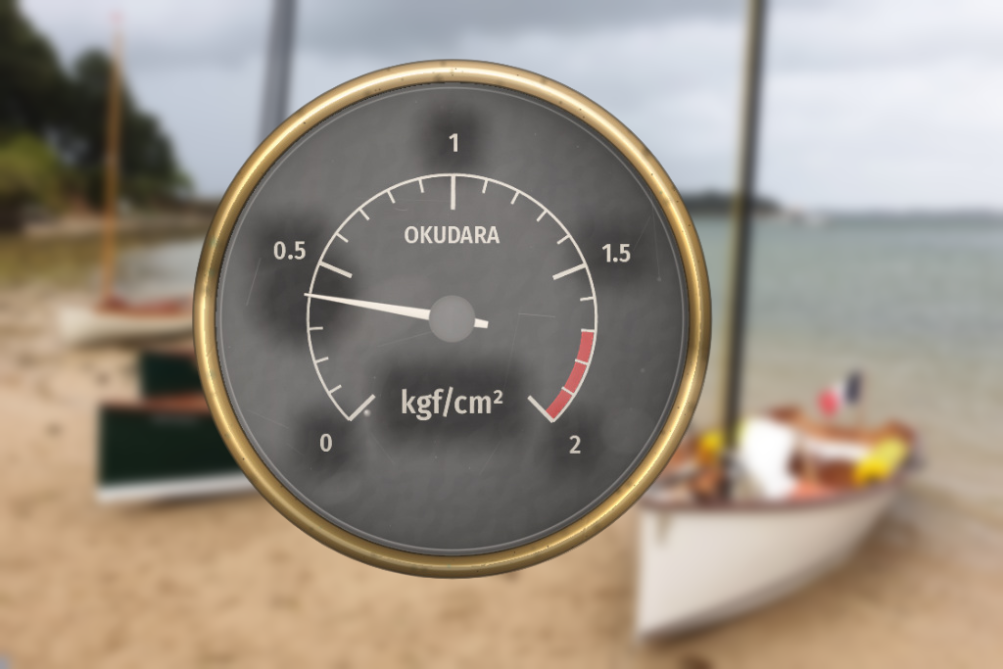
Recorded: 0.4 kg/cm²
